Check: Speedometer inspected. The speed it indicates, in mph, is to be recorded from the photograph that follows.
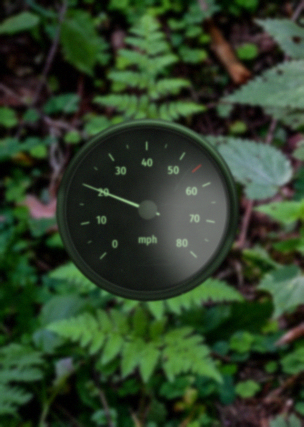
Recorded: 20 mph
